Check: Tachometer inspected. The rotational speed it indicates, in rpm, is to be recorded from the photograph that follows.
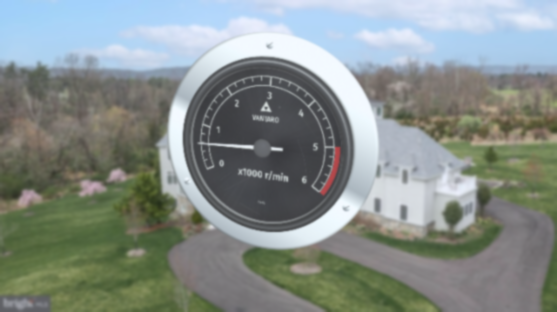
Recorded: 600 rpm
